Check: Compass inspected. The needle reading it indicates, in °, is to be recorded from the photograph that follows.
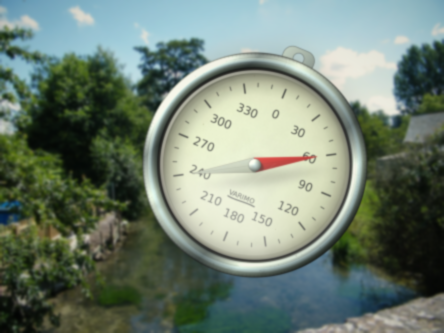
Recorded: 60 °
